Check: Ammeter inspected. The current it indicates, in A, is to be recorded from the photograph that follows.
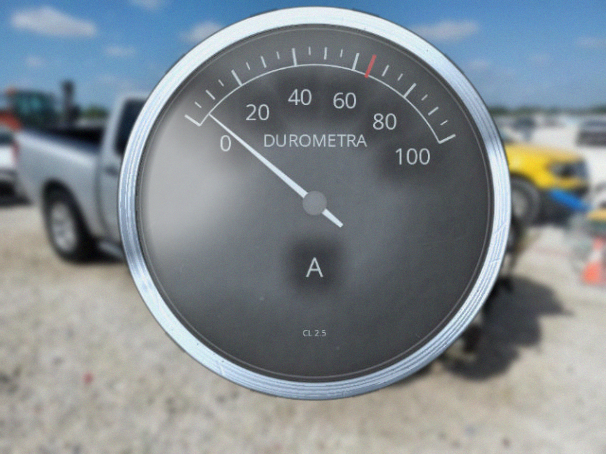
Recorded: 5 A
